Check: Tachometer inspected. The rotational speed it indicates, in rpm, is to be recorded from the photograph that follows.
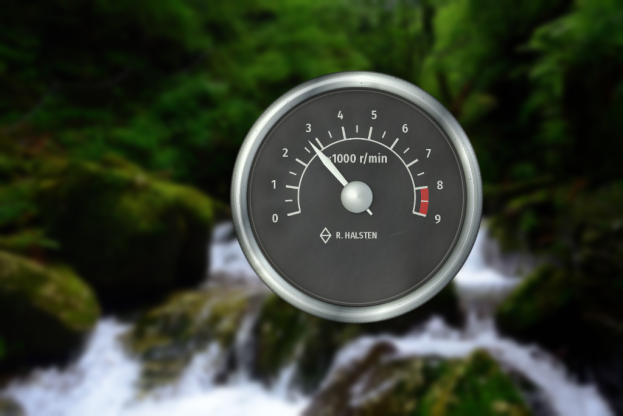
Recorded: 2750 rpm
